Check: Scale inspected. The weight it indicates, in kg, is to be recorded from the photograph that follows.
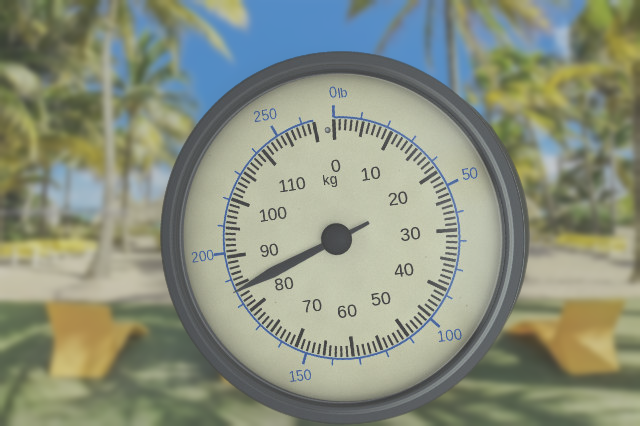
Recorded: 84 kg
